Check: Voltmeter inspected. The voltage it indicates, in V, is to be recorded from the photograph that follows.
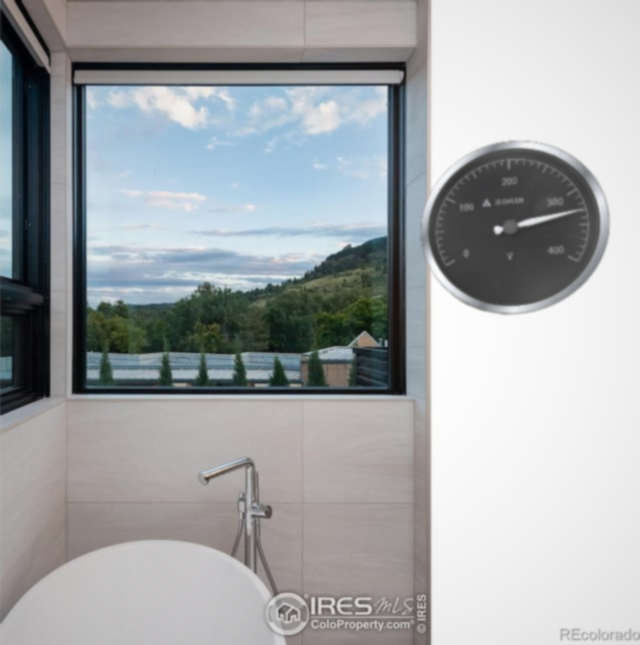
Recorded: 330 V
